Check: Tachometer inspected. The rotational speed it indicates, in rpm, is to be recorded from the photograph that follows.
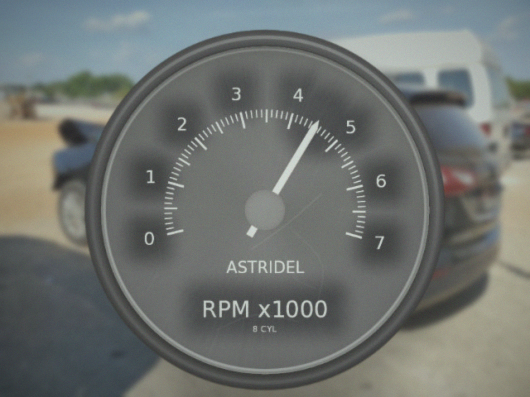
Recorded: 4500 rpm
